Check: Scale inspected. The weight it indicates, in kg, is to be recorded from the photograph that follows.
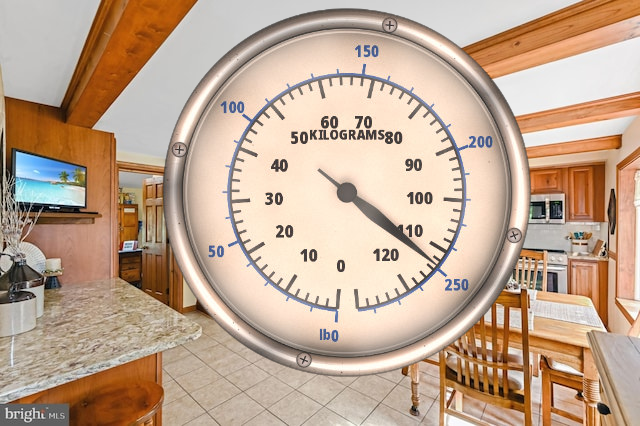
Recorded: 113 kg
